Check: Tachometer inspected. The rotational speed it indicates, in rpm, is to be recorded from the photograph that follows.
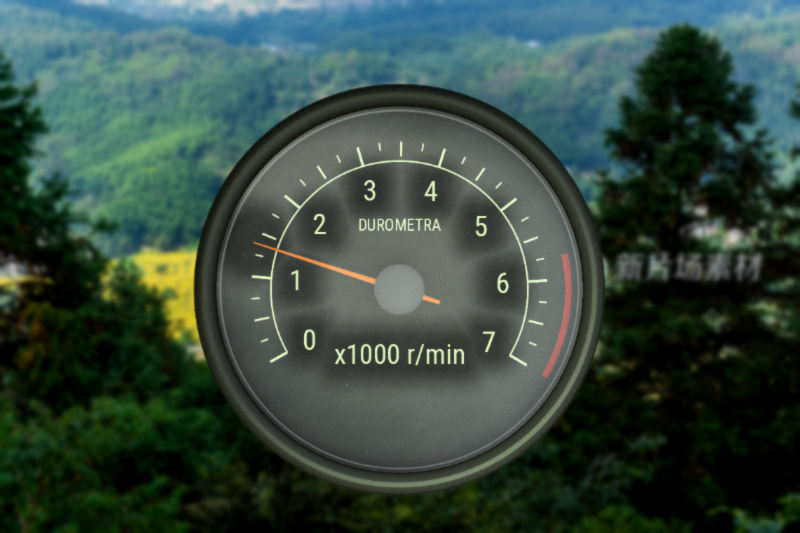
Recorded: 1375 rpm
